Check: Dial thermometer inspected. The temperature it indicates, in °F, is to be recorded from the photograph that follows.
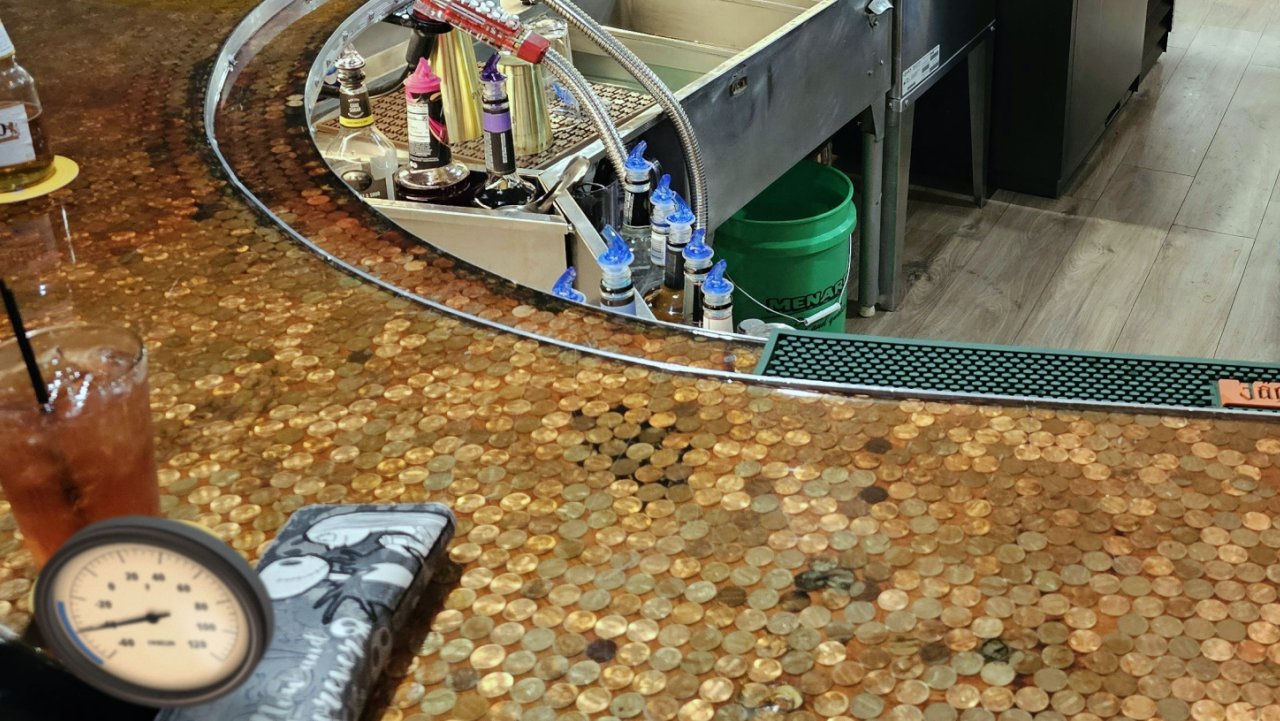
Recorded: -40 °F
